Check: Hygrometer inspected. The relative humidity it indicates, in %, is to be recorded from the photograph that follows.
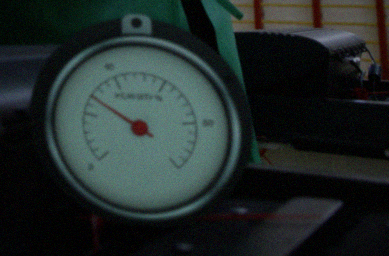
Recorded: 28 %
